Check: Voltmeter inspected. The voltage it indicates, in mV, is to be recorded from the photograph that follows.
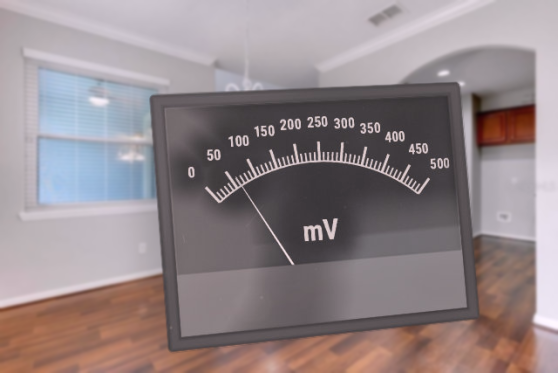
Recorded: 60 mV
